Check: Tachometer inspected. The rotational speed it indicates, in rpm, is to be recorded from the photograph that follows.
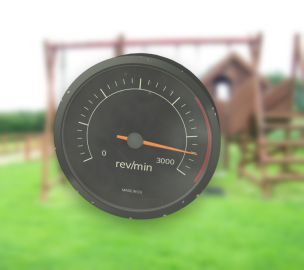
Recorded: 2700 rpm
